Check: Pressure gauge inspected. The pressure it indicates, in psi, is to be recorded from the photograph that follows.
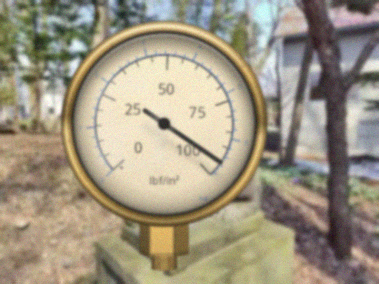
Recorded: 95 psi
